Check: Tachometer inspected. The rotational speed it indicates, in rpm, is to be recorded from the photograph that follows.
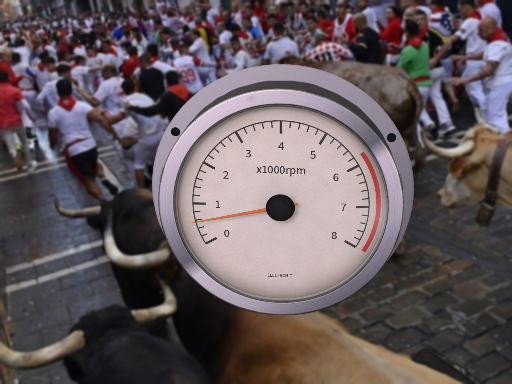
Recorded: 600 rpm
